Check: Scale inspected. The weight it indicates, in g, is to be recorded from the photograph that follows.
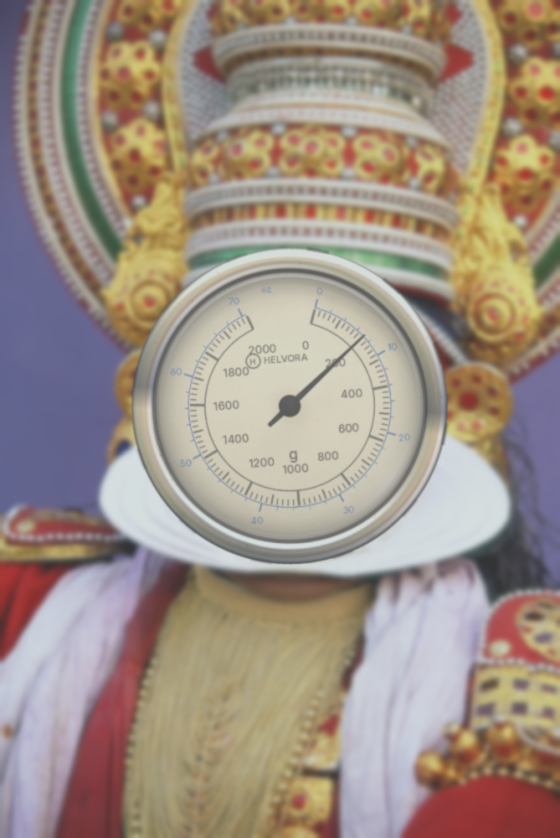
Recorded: 200 g
